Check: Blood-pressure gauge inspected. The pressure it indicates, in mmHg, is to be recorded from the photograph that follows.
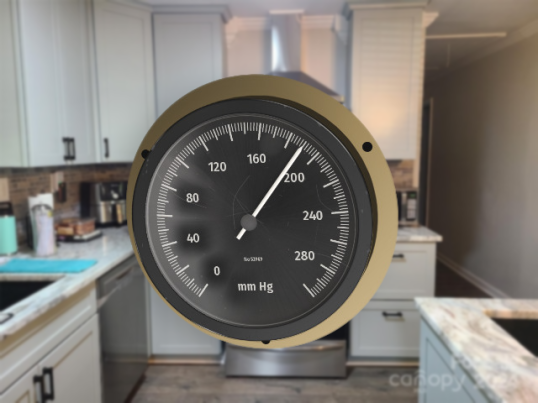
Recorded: 190 mmHg
